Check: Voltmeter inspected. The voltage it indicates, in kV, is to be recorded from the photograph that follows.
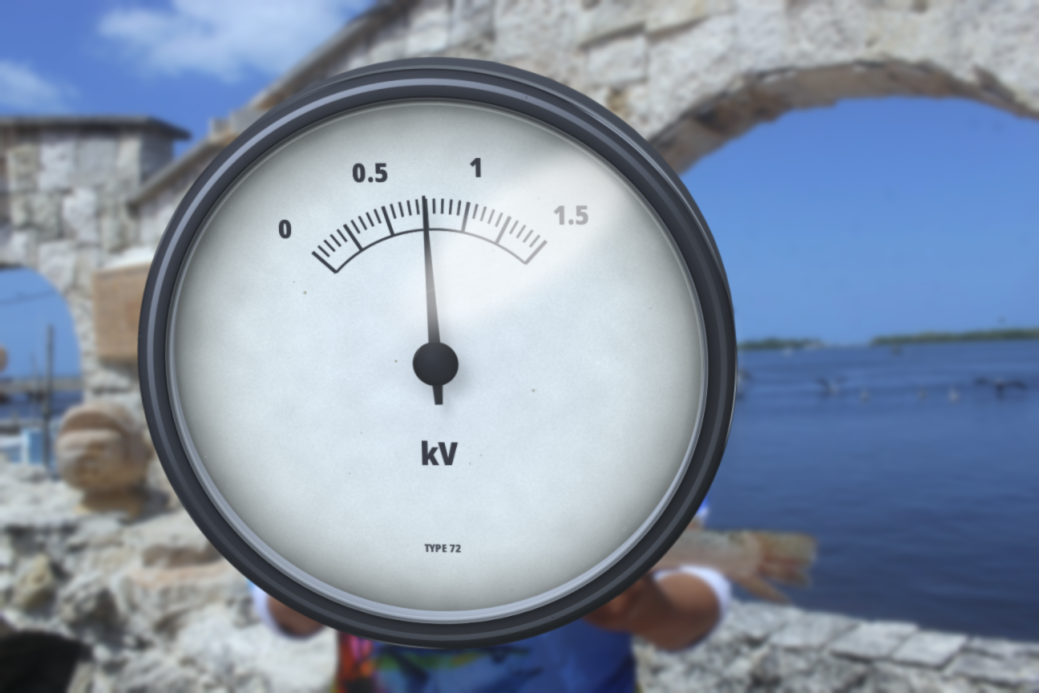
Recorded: 0.75 kV
